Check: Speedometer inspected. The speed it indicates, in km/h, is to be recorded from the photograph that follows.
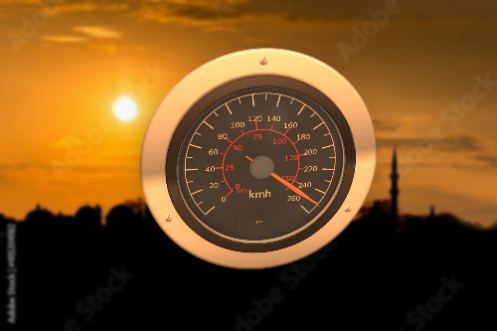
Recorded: 250 km/h
